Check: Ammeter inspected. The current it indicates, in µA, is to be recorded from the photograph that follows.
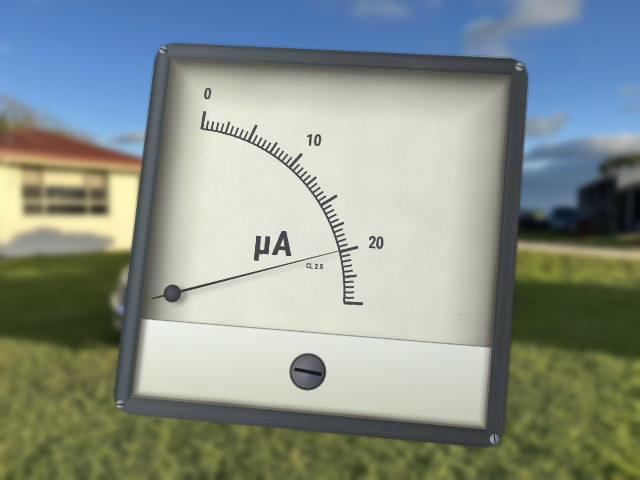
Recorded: 20 µA
